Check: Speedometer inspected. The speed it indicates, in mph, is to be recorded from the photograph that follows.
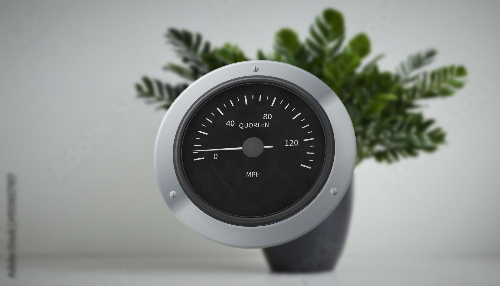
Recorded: 5 mph
